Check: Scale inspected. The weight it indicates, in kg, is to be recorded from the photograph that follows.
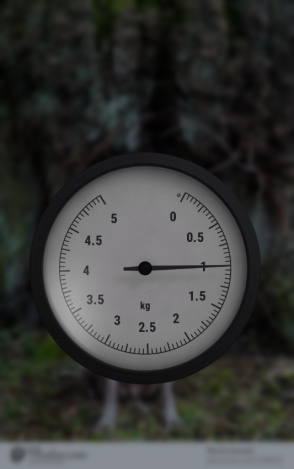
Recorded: 1 kg
